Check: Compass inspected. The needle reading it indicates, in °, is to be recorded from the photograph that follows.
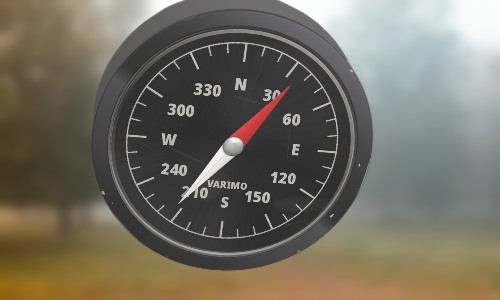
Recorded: 35 °
